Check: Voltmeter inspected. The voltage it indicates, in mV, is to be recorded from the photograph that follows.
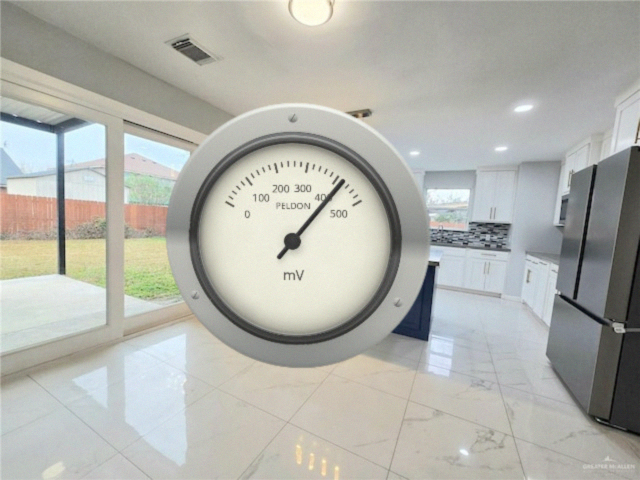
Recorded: 420 mV
